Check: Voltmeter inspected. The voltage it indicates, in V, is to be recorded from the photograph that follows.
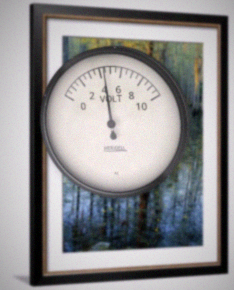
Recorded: 4.5 V
